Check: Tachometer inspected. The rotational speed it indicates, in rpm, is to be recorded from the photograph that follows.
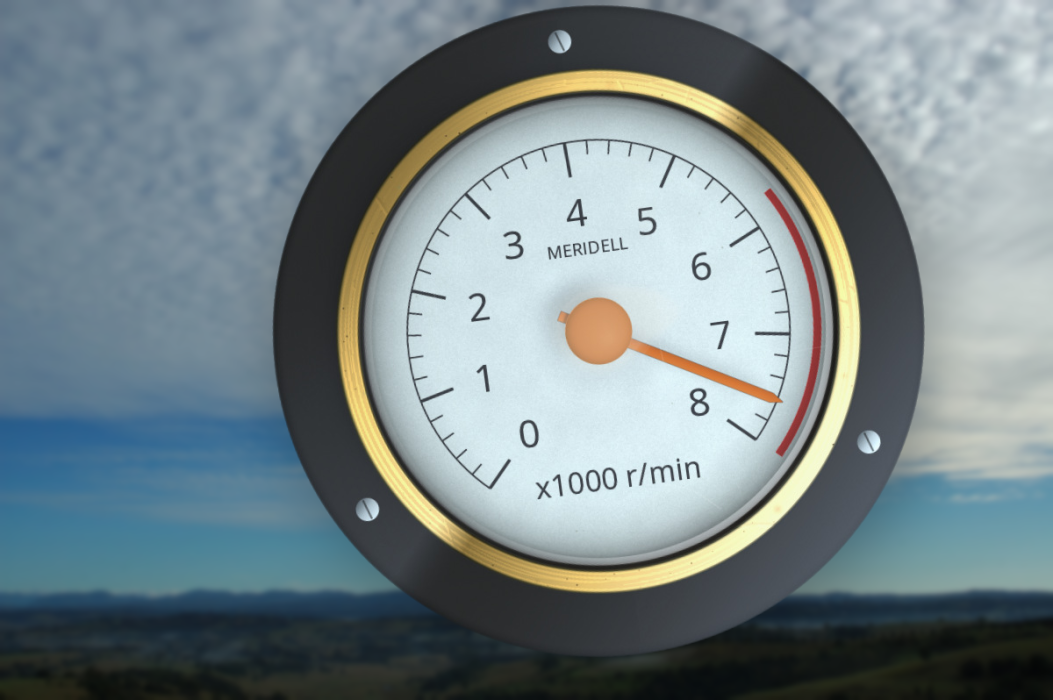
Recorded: 7600 rpm
